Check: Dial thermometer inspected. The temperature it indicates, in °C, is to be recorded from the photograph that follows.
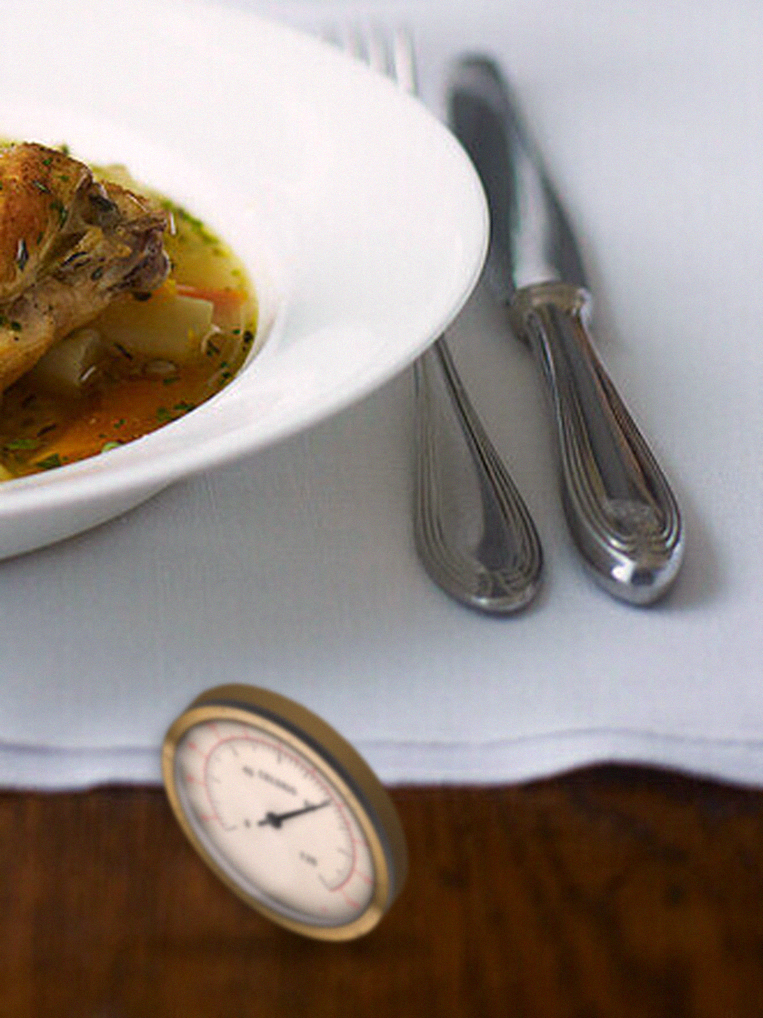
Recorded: 80 °C
